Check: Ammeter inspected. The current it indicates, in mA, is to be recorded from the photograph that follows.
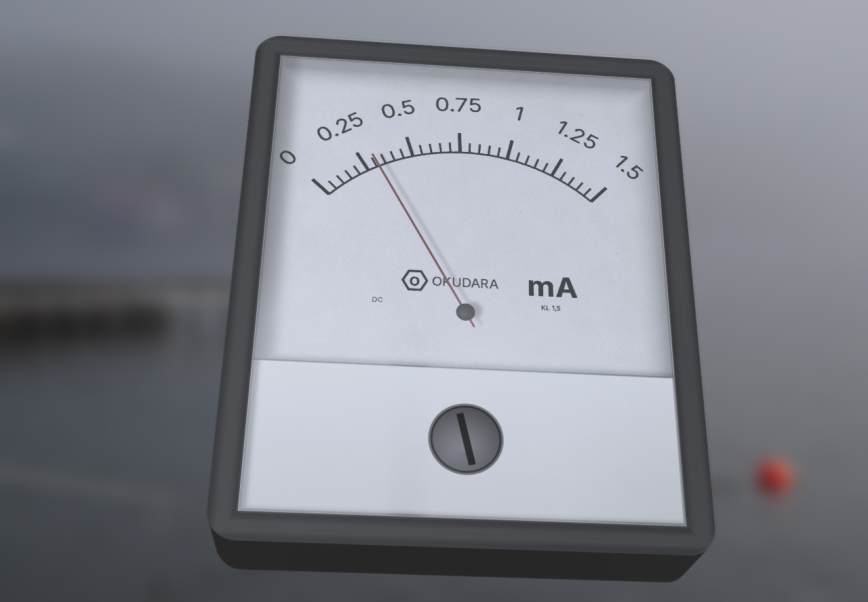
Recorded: 0.3 mA
